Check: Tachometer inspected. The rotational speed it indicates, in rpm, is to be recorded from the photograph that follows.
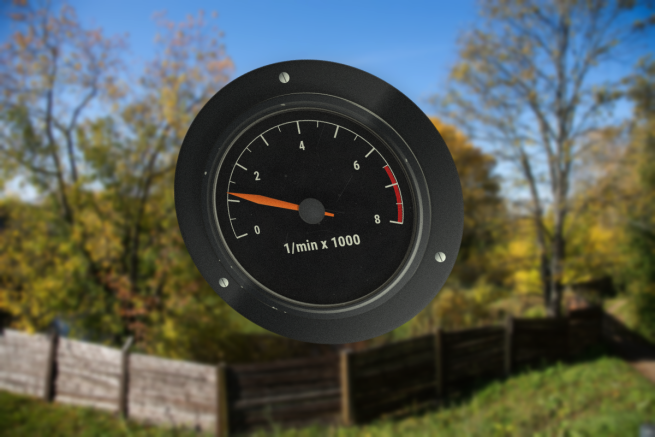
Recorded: 1250 rpm
